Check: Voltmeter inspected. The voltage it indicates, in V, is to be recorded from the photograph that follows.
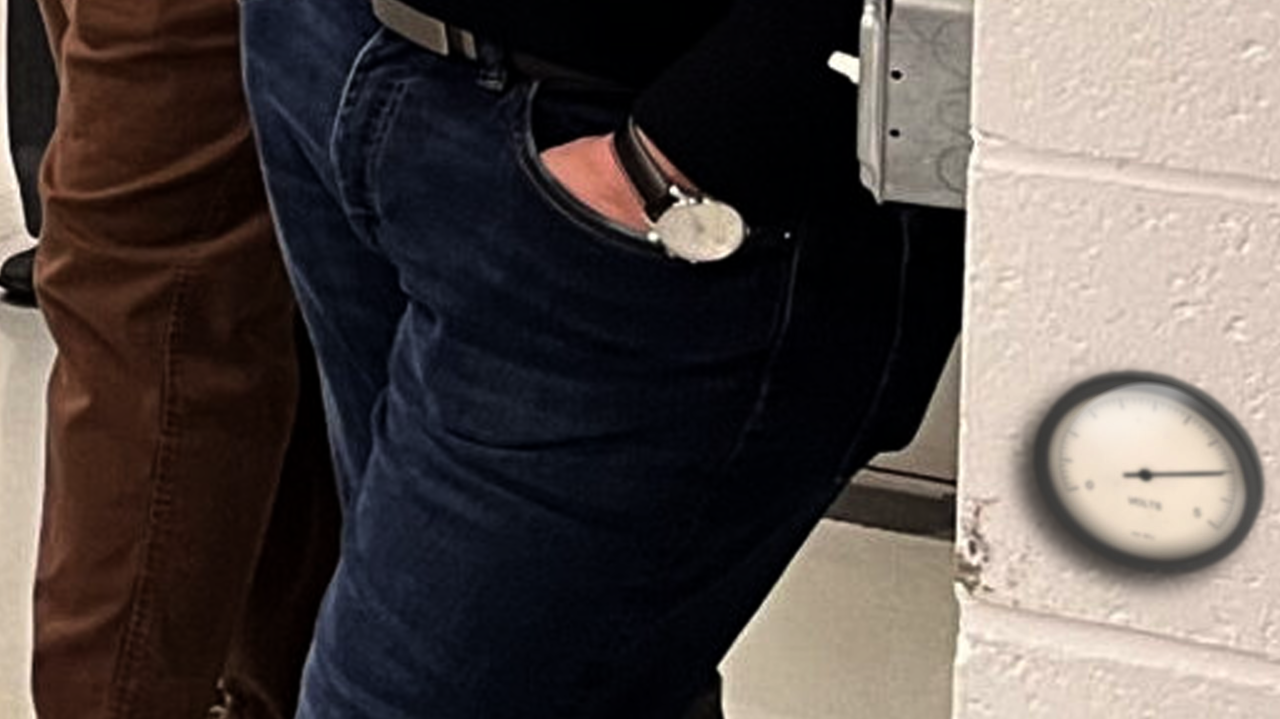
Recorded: 4 V
